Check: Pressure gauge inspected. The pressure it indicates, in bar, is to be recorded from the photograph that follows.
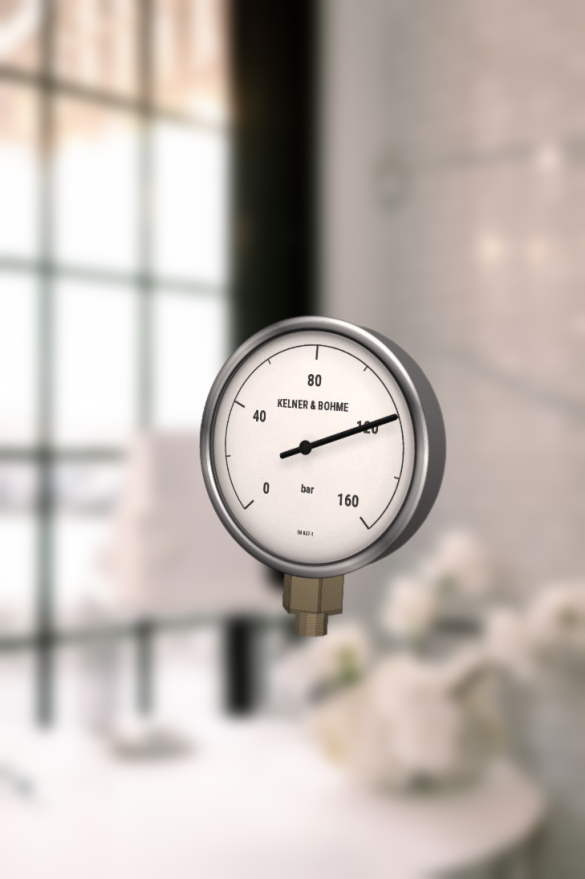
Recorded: 120 bar
